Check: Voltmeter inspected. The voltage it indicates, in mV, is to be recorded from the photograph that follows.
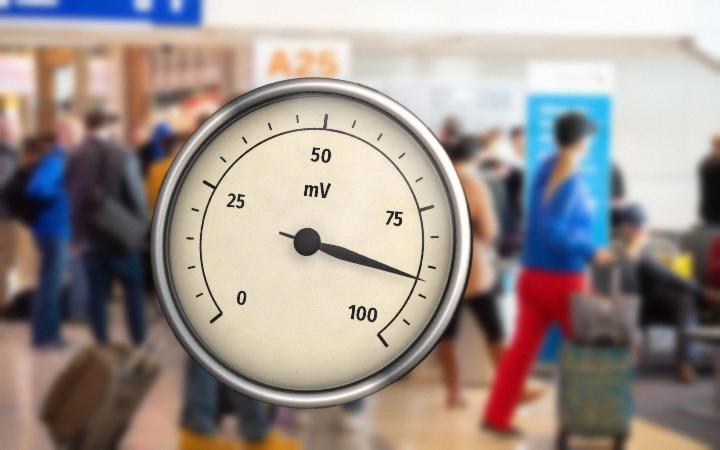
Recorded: 87.5 mV
